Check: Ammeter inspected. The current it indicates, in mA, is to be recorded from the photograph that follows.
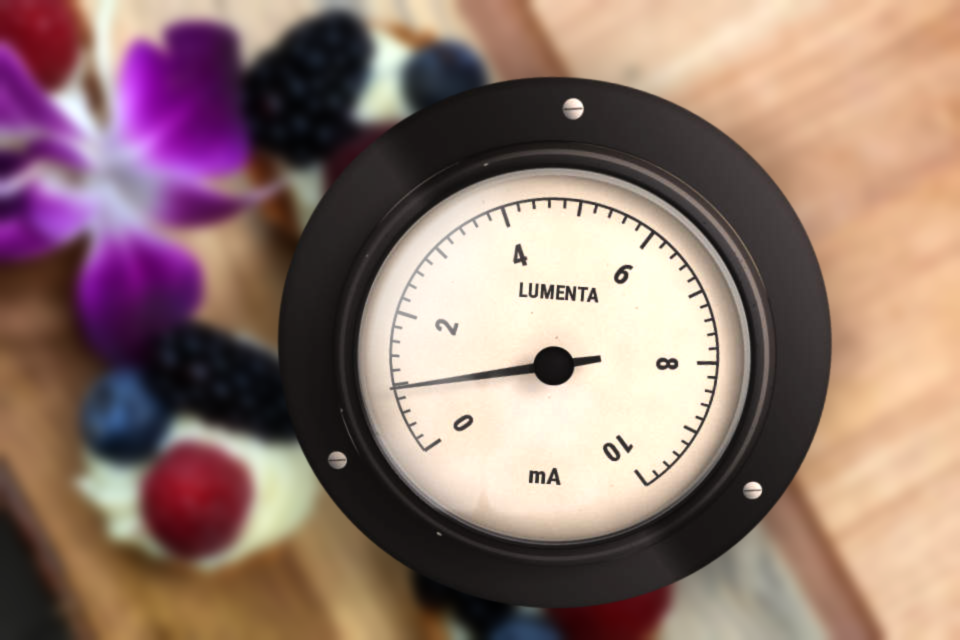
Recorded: 1 mA
